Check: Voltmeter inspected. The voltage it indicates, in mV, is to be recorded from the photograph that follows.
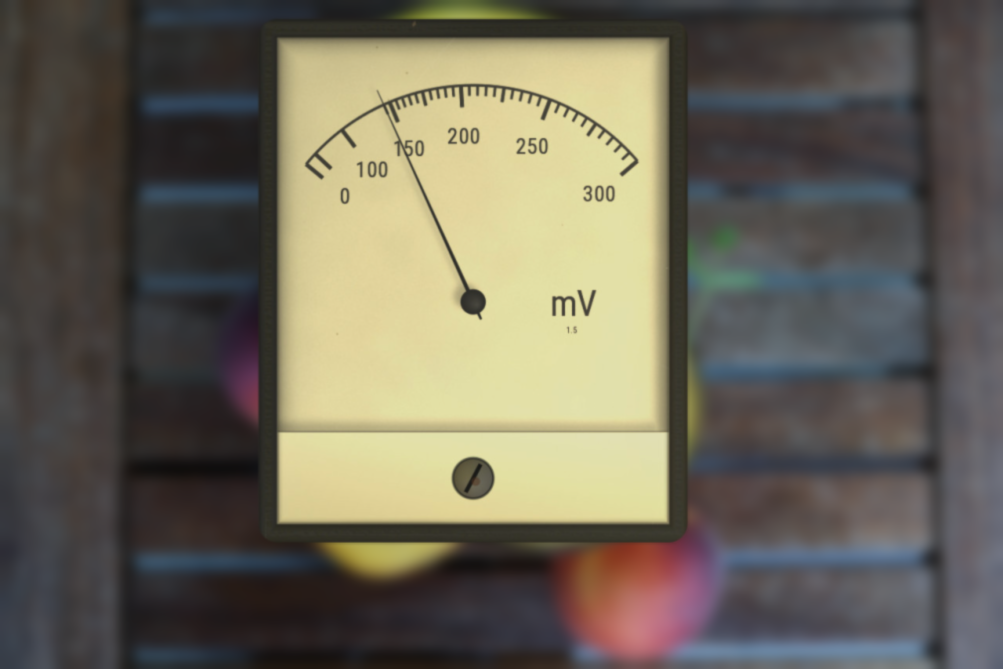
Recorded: 145 mV
